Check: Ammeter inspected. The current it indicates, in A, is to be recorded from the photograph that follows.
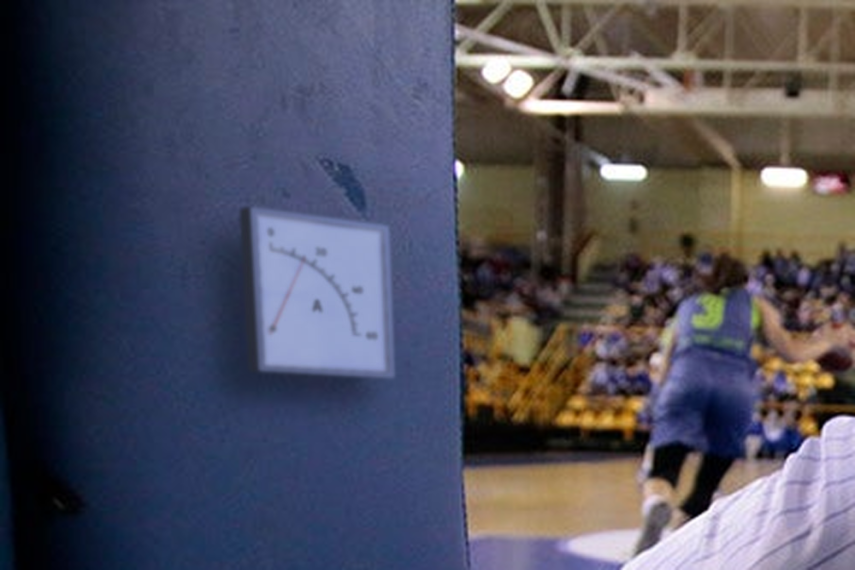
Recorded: 15 A
